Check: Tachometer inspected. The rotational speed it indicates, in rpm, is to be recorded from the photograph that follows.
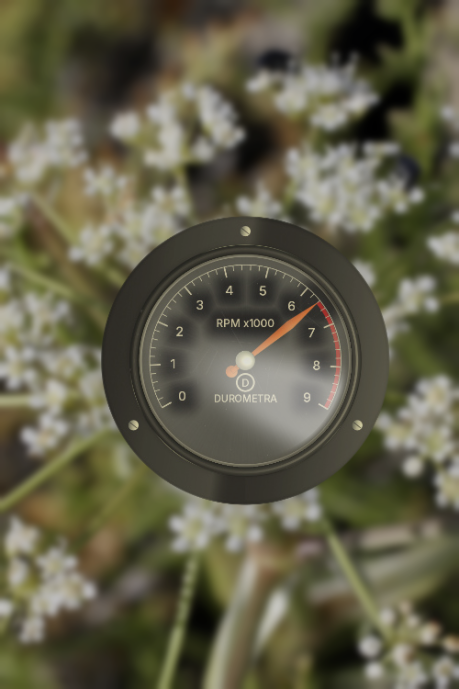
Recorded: 6400 rpm
